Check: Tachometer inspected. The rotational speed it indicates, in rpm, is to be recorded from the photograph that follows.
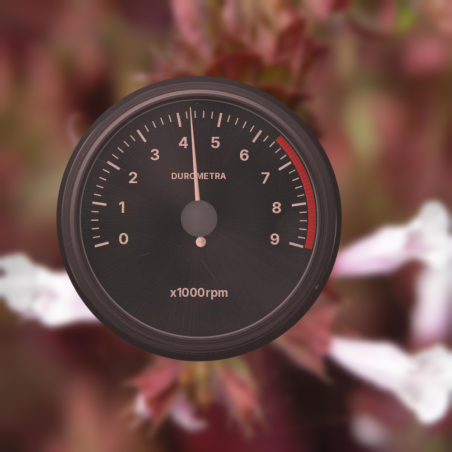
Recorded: 4300 rpm
